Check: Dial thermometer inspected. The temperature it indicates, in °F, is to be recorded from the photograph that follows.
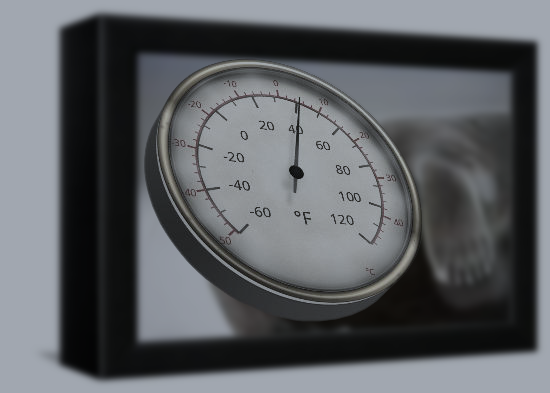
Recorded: 40 °F
